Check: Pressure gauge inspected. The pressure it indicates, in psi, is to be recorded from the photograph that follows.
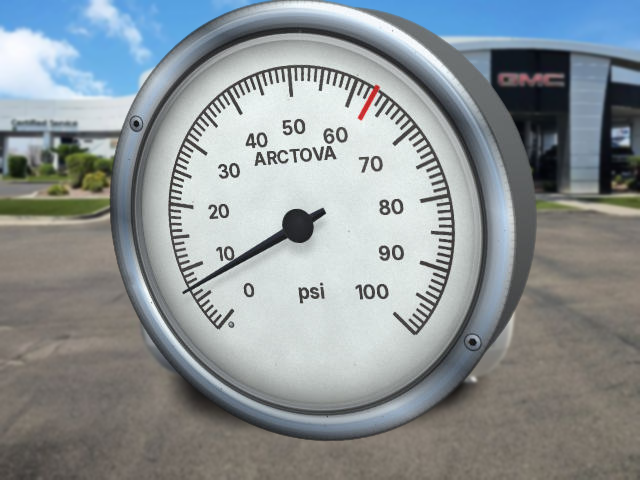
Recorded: 7 psi
